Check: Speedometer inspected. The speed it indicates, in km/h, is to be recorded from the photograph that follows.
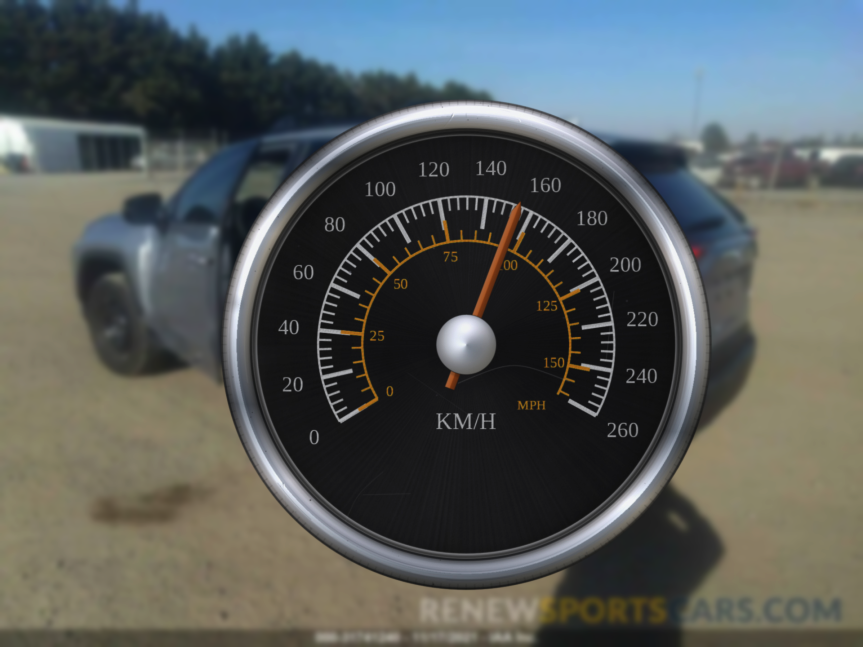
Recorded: 154 km/h
